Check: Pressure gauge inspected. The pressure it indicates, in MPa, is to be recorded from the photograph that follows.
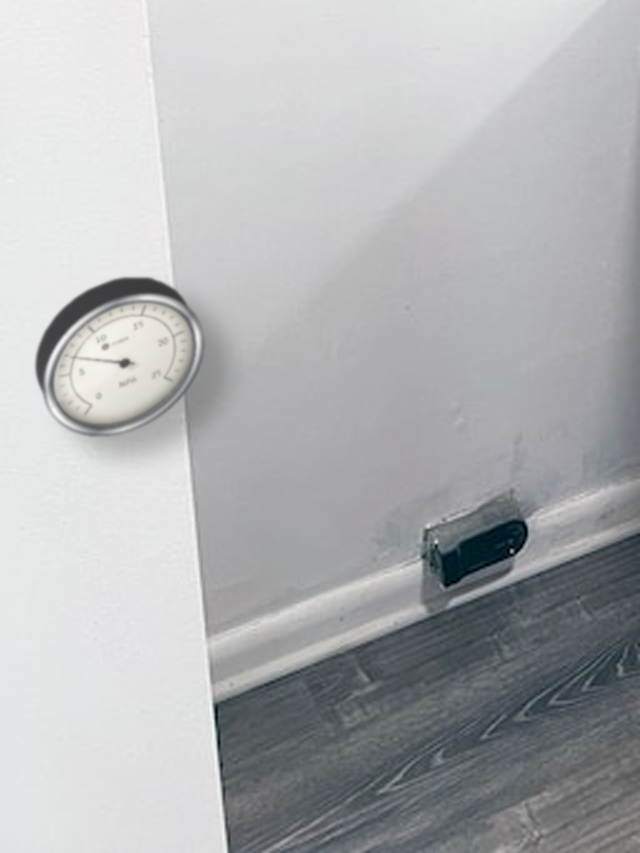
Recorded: 7 MPa
